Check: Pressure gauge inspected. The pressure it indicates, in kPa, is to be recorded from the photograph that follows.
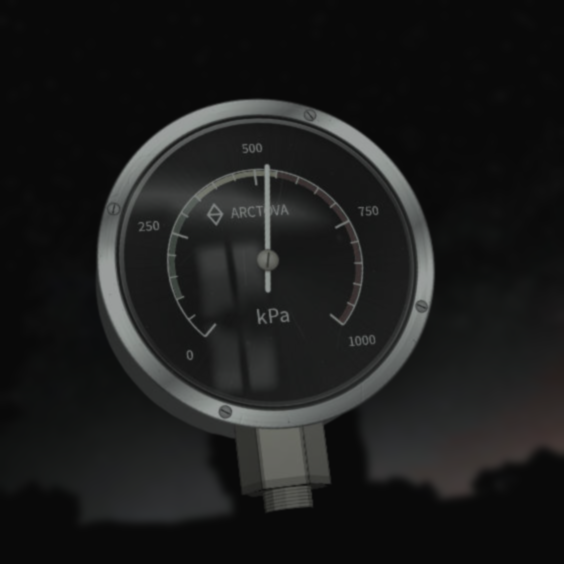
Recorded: 525 kPa
